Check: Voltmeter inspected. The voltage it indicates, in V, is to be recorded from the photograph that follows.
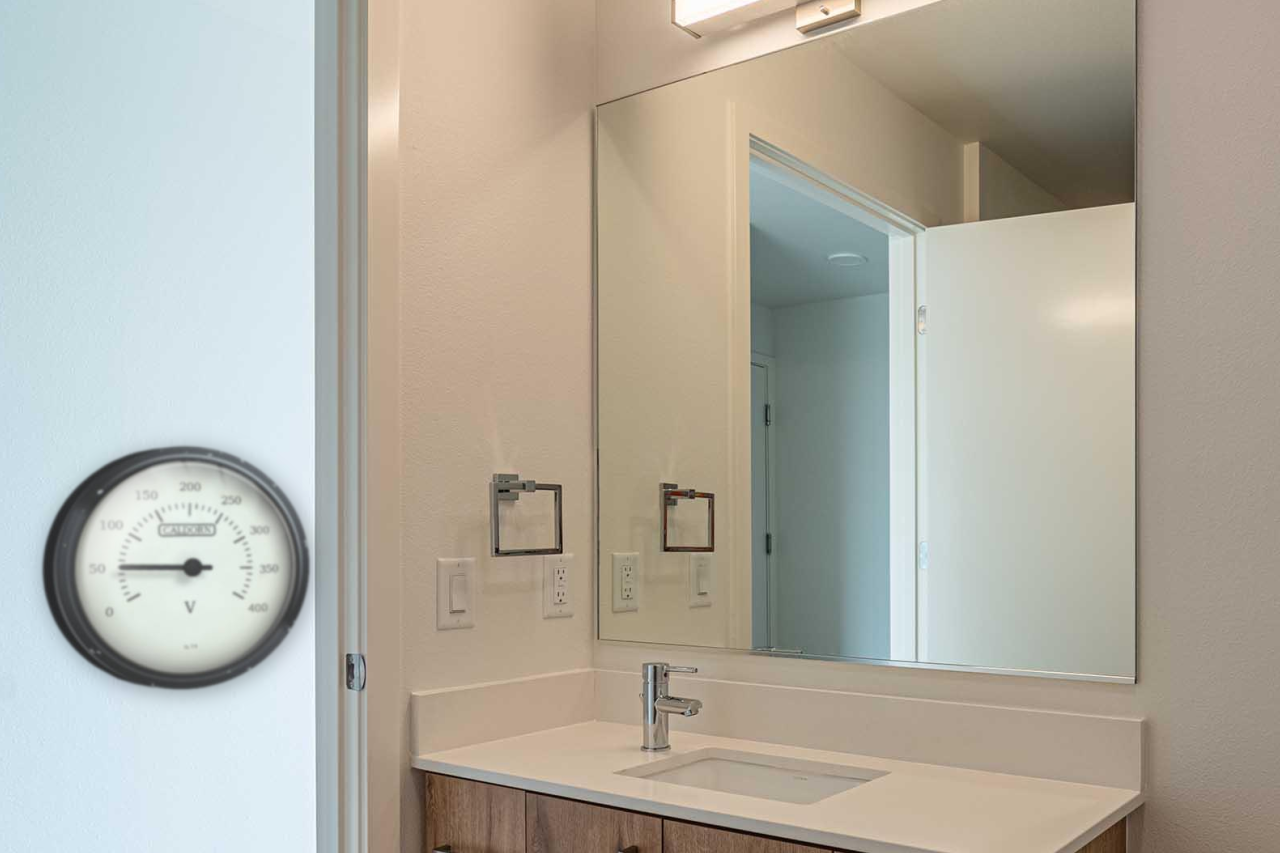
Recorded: 50 V
